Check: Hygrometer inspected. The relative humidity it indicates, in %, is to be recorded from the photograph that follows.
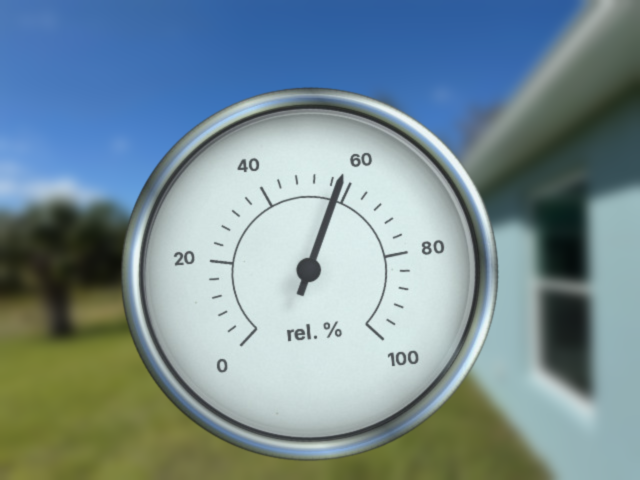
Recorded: 58 %
